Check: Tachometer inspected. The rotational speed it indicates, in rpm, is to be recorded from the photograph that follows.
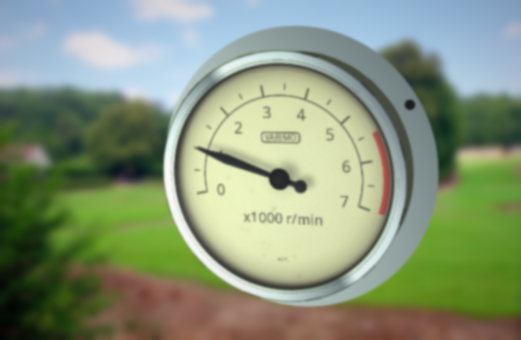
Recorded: 1000 rpm
